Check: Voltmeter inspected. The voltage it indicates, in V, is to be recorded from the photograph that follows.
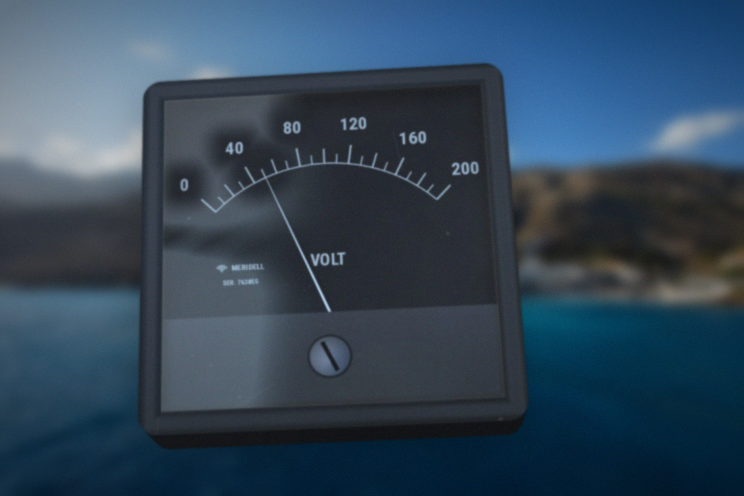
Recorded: 50 V
